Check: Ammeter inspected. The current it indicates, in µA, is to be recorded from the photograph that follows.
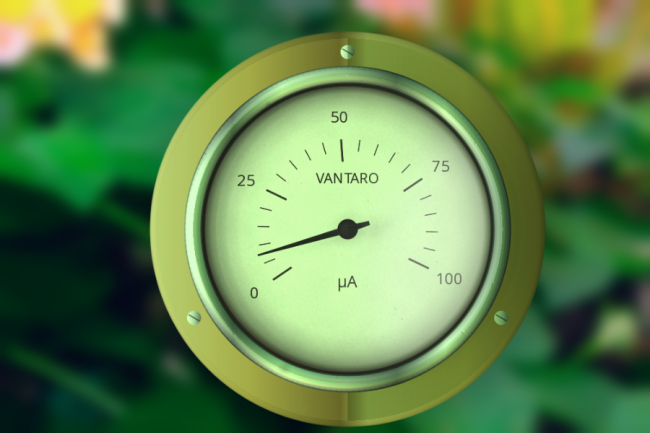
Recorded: 7.5 µA
